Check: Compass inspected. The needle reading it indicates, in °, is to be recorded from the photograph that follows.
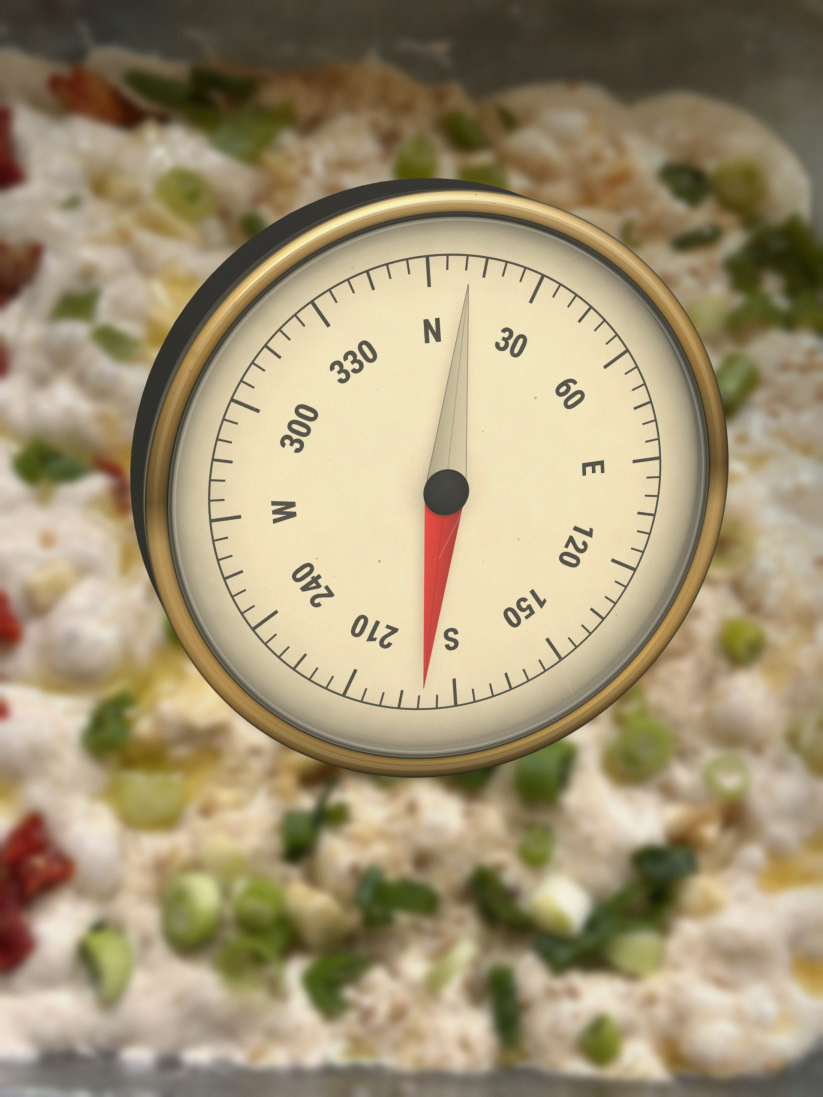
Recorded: 190 °
